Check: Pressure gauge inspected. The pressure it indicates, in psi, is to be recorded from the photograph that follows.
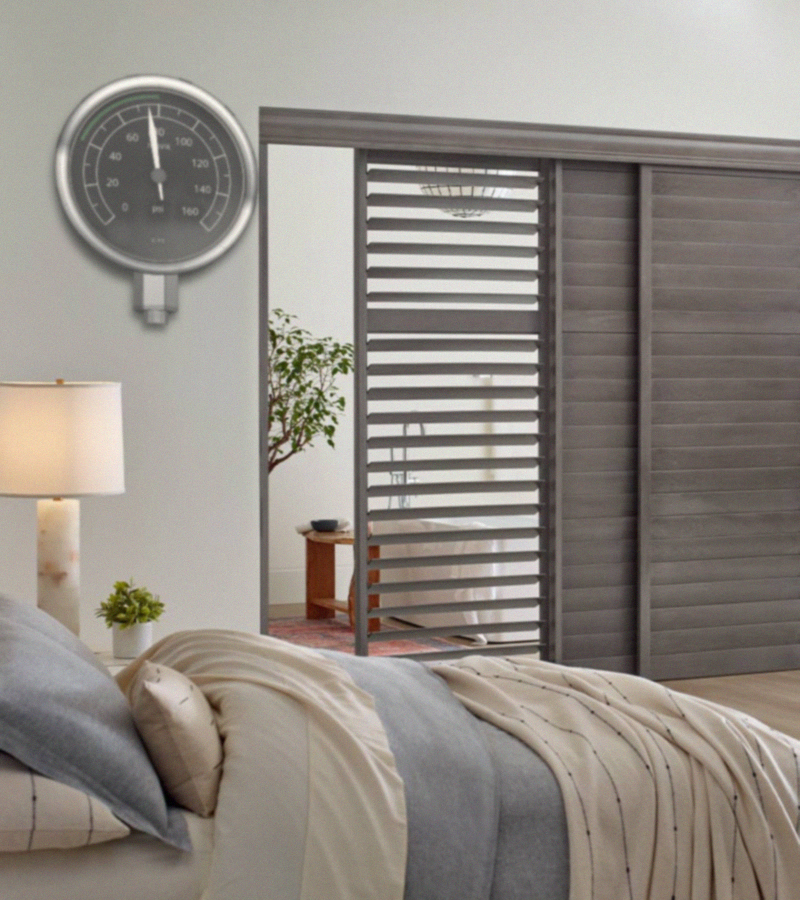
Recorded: 75 psi
